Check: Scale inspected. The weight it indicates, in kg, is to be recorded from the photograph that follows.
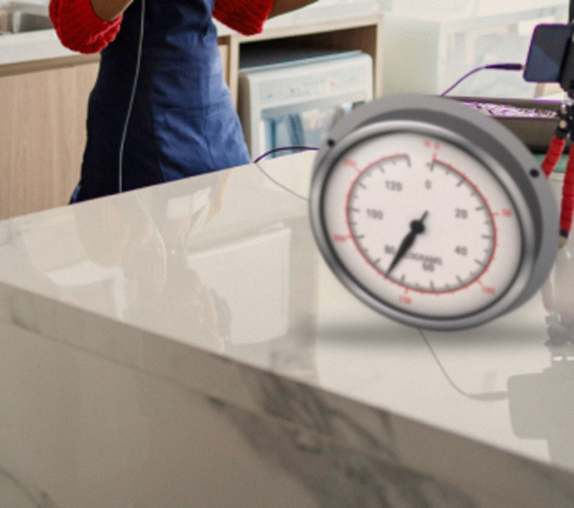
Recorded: 75 kg
